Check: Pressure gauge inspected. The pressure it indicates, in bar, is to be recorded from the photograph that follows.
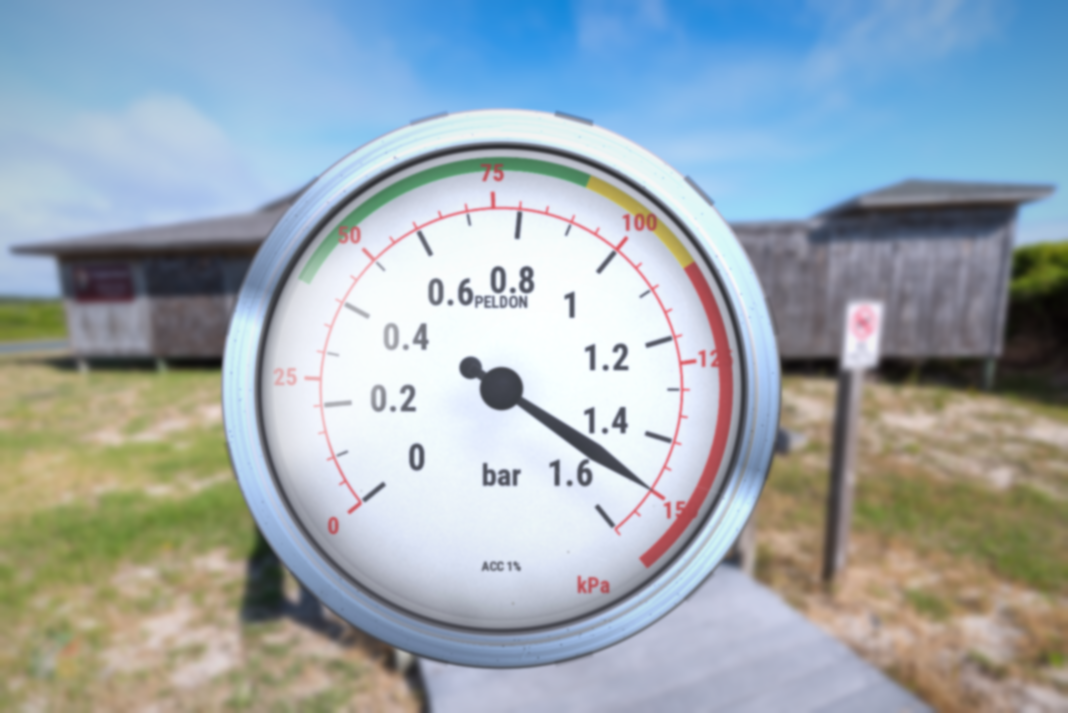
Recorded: 1.5 bar
